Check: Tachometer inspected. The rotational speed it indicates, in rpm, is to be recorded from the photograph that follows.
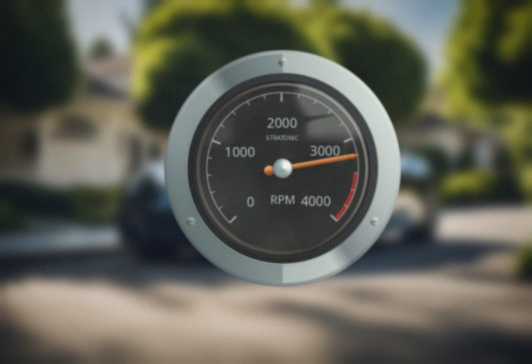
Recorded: 3200 rpm
